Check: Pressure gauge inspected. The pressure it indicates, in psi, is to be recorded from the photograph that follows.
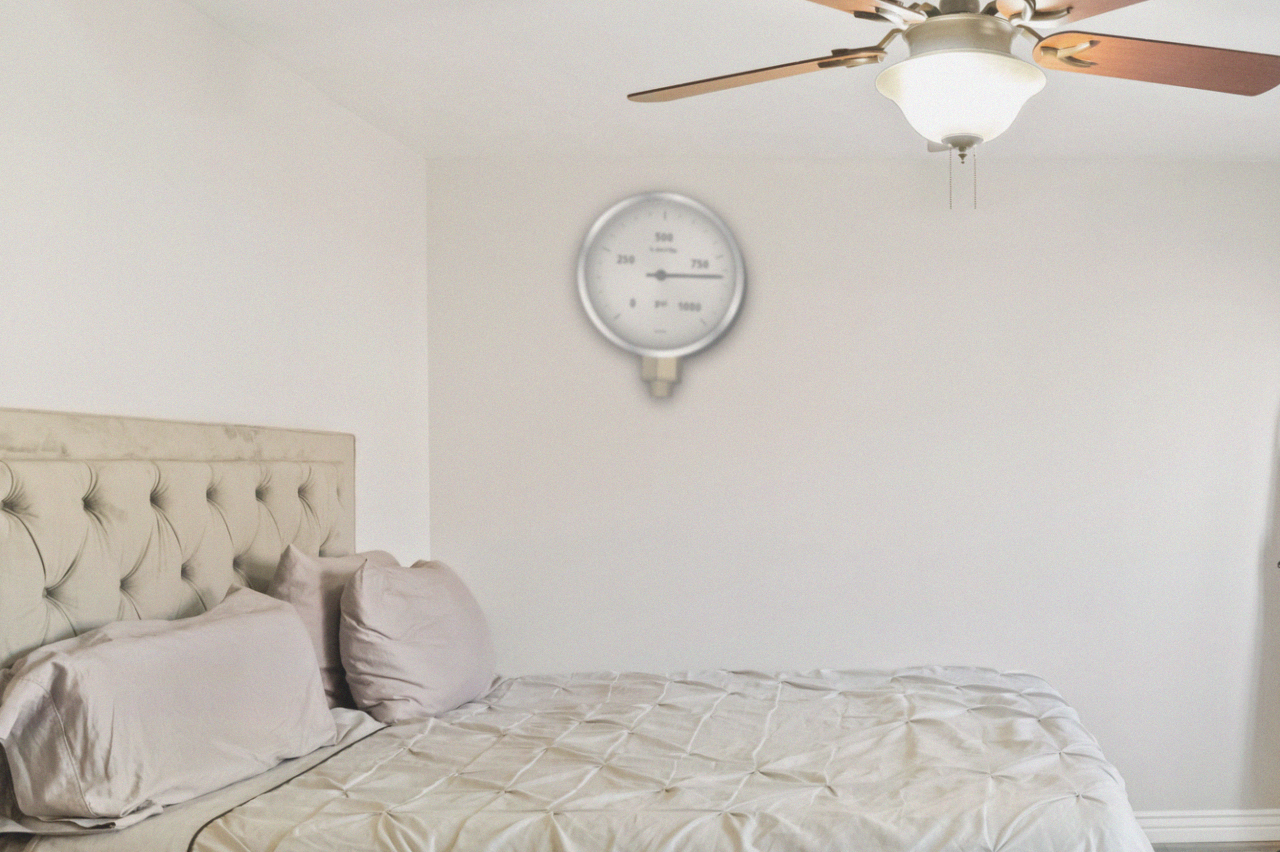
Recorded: 825 psi
